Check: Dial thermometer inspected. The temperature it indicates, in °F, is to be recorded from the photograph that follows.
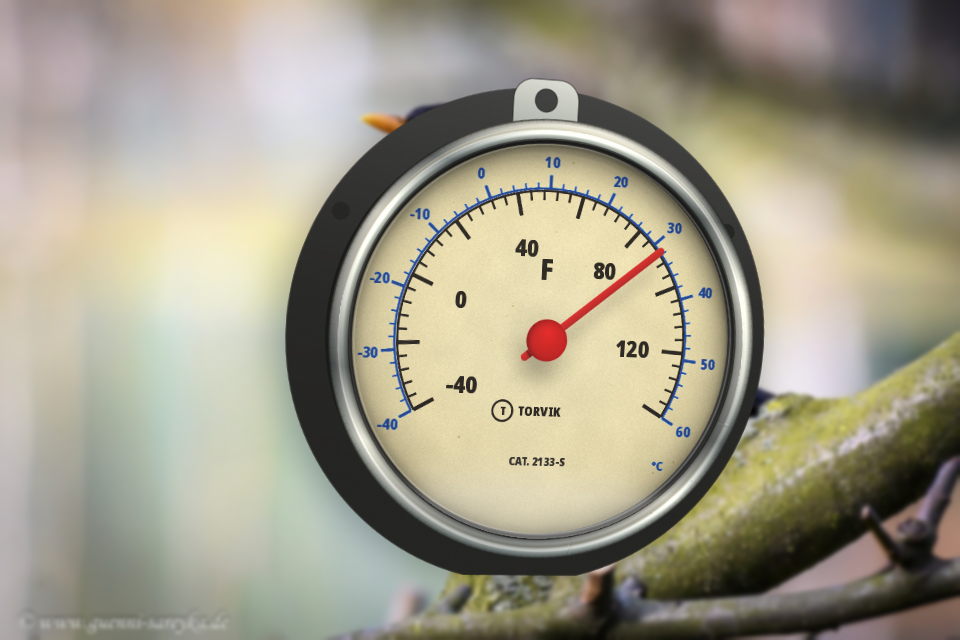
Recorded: 88 °F
